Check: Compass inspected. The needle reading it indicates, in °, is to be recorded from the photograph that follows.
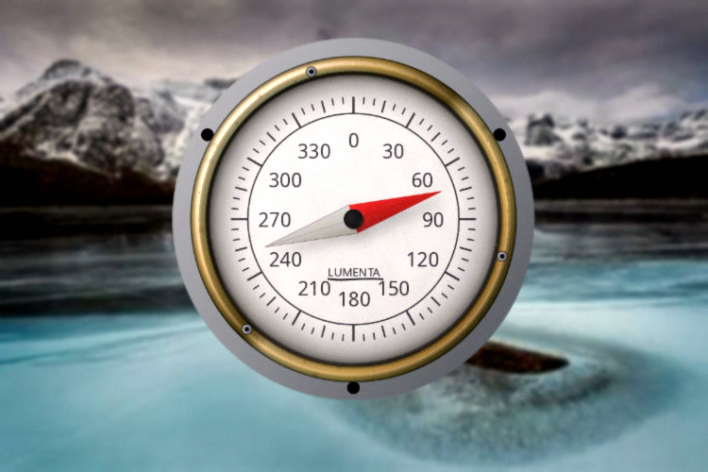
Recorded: 72.5 °
